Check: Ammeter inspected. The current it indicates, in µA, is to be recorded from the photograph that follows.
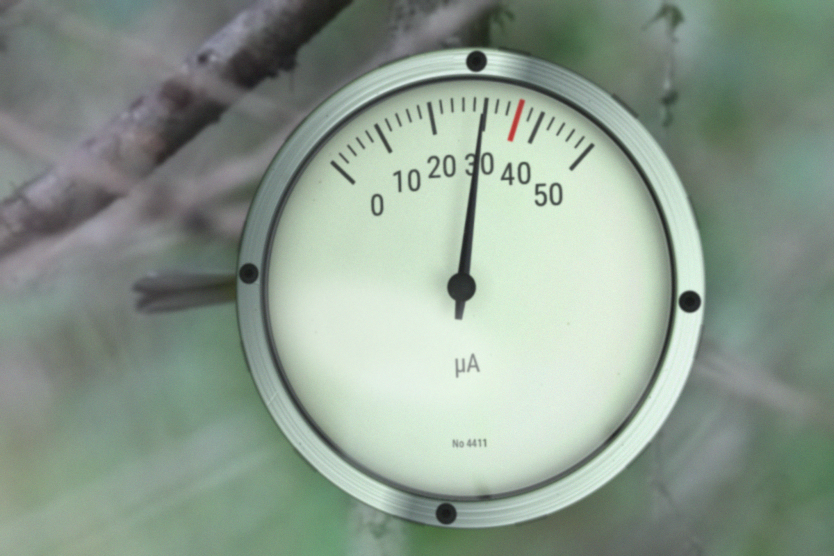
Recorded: 30 µA
